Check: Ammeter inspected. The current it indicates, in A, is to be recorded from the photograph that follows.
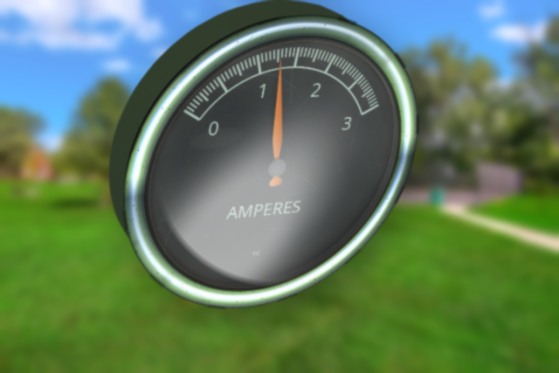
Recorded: 1.25 A
